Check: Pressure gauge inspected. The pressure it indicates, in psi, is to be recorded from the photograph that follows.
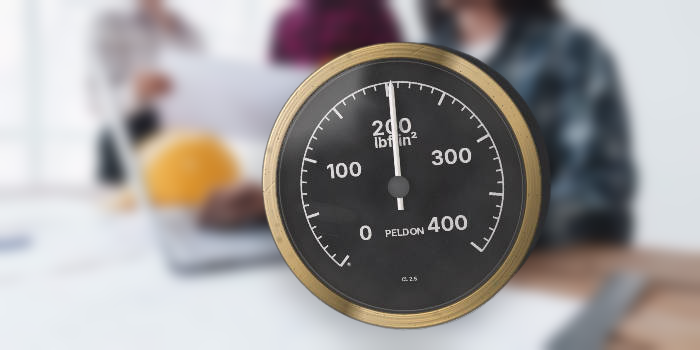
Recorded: 205 psi
